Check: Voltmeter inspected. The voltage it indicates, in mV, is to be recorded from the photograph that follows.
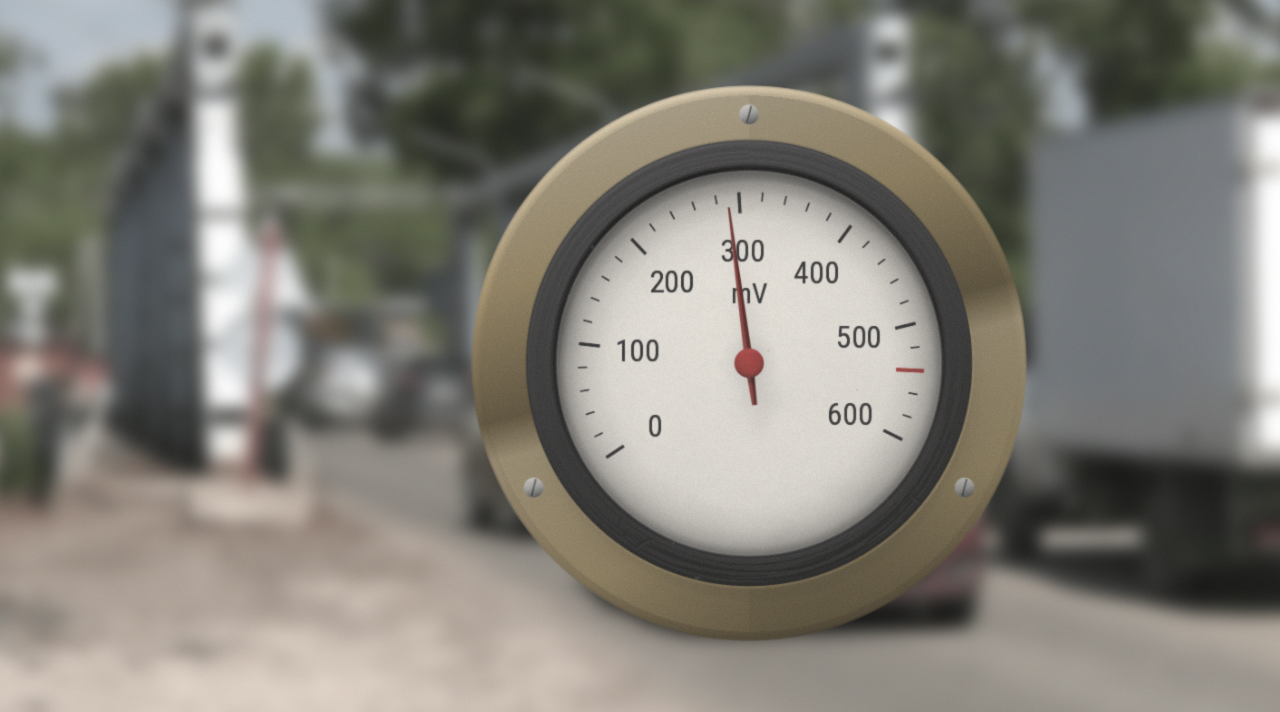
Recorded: 290 mV
